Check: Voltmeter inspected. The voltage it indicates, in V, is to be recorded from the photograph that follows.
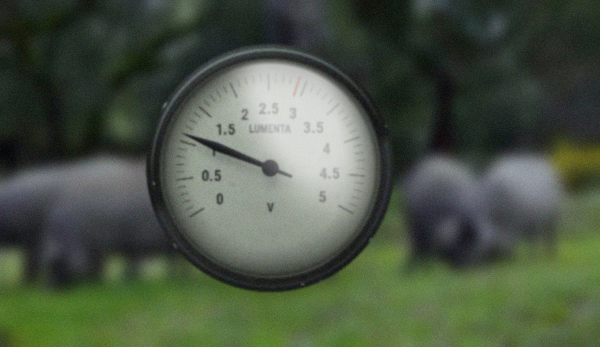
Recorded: 1.1 V
